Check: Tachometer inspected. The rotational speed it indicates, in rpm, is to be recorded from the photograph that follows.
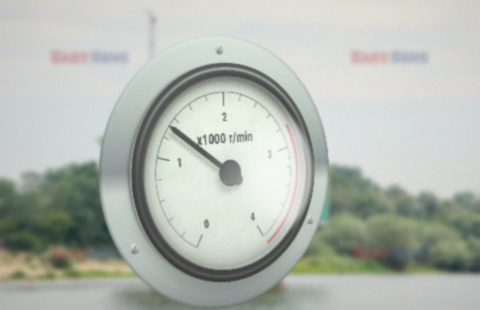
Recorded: 1300 rpm
